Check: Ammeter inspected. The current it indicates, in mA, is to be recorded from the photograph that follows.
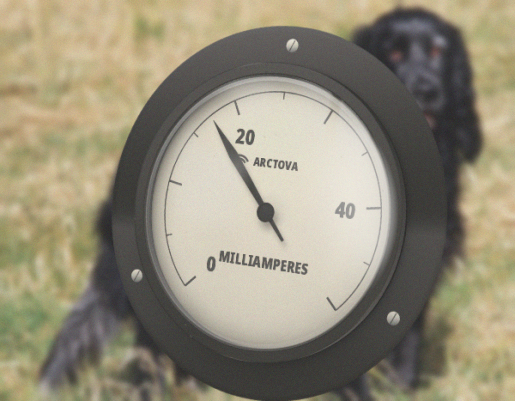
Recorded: 17.5 mA
